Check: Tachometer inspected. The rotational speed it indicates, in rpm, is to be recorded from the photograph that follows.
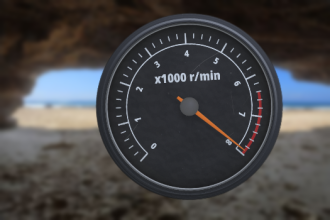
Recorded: 7900 rpm
